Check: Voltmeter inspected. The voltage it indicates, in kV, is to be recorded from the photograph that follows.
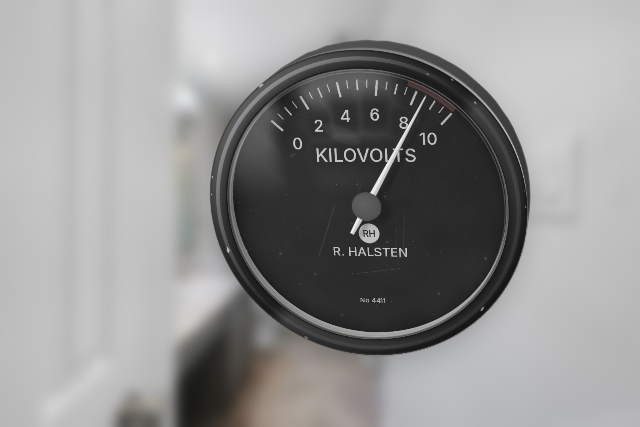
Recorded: 8.5 kV
